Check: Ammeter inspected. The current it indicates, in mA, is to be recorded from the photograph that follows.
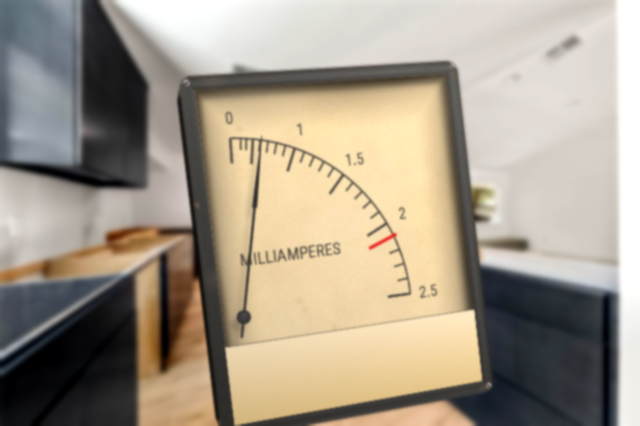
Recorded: 0.6 mA
